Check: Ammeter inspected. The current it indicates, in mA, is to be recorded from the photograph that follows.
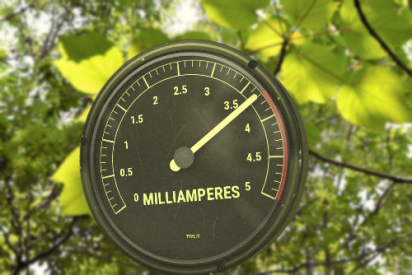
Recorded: 3.7 mA
